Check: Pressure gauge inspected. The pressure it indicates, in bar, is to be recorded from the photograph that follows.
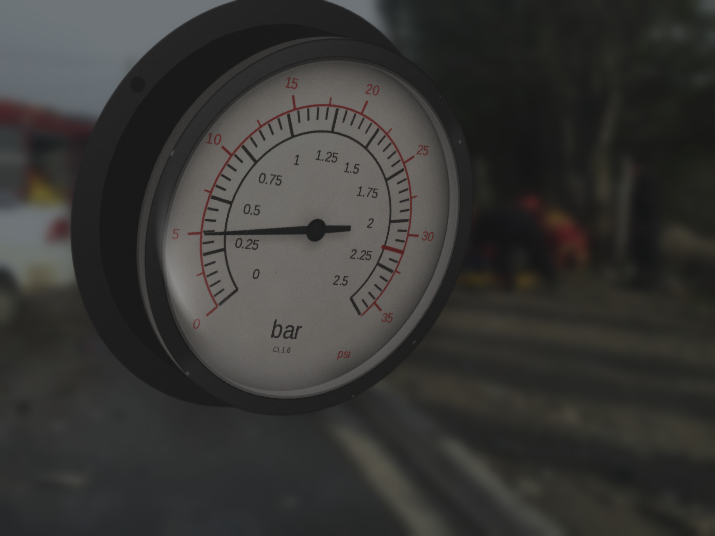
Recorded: 0.35 bar
